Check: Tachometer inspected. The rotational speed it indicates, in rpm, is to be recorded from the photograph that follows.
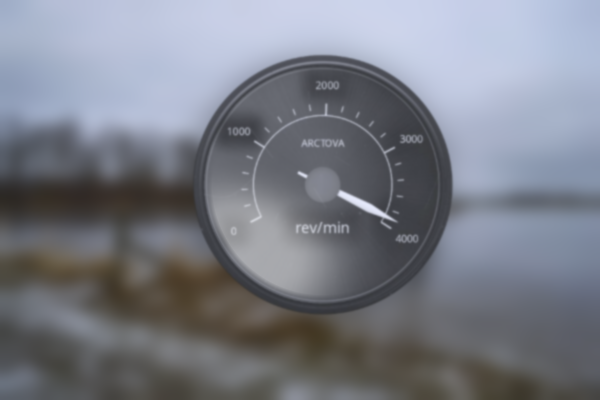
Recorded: 3900 rpm
